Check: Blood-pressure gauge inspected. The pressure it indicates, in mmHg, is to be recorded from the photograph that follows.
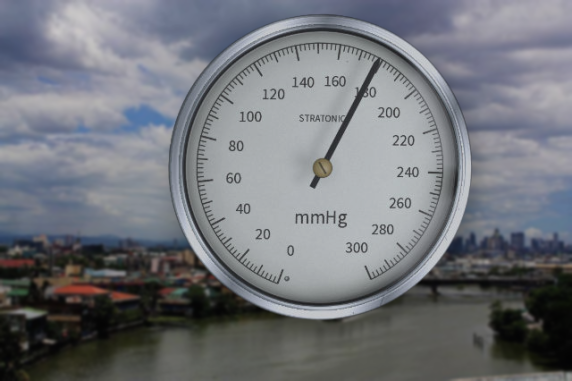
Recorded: 178 mmHg
